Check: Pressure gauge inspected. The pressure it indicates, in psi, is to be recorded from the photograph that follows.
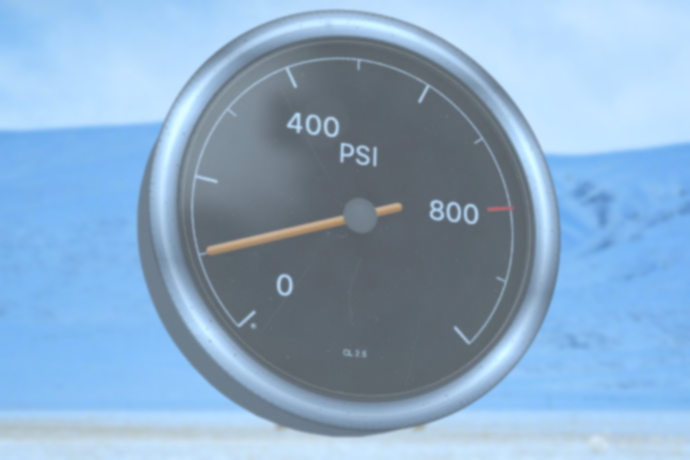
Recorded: 100 psi
